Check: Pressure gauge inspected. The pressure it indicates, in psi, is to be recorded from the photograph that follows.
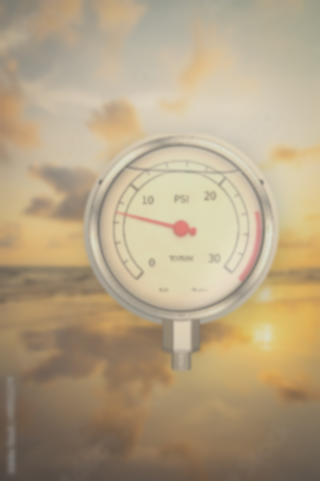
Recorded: 7 psi
